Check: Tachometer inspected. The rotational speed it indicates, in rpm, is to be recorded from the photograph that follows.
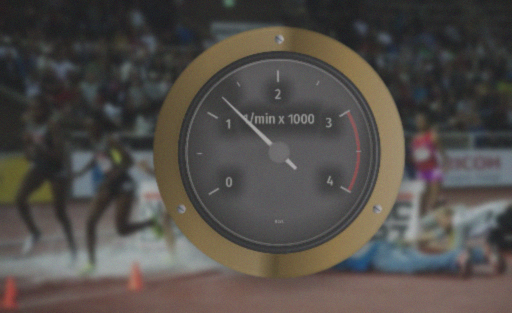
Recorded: 1250 rpm
